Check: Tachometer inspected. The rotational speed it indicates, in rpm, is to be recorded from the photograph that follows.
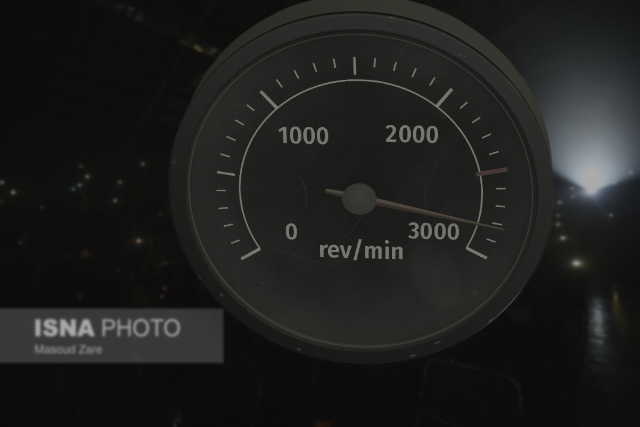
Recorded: 2800 rpm
